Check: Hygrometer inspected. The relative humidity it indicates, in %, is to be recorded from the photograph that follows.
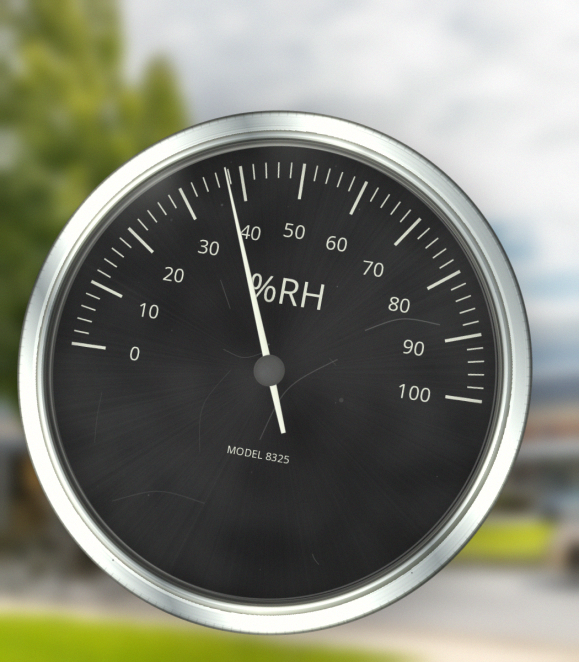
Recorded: 38 %
